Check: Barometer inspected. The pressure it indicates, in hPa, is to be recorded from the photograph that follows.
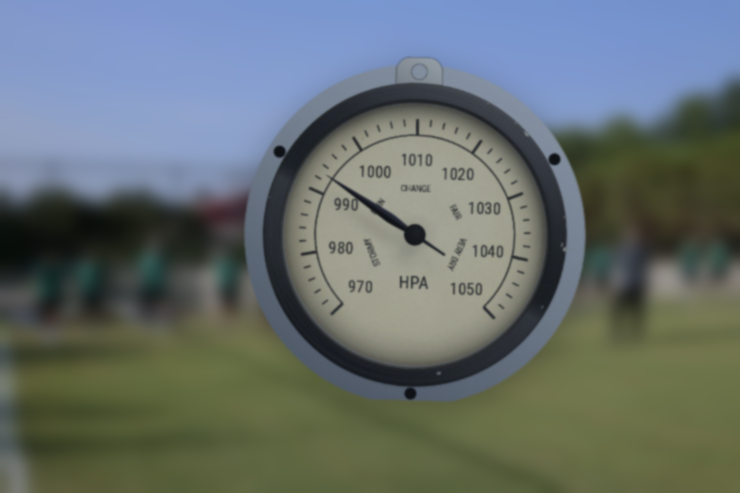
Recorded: 993 hPa
